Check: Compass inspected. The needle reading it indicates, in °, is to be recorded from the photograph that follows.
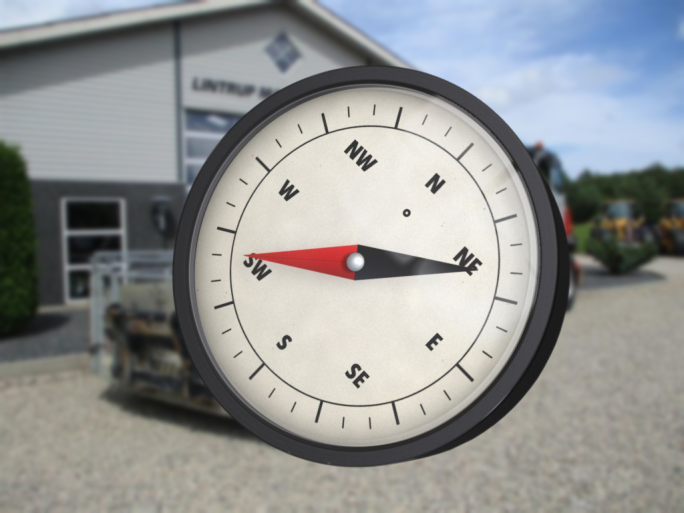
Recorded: 230 °
